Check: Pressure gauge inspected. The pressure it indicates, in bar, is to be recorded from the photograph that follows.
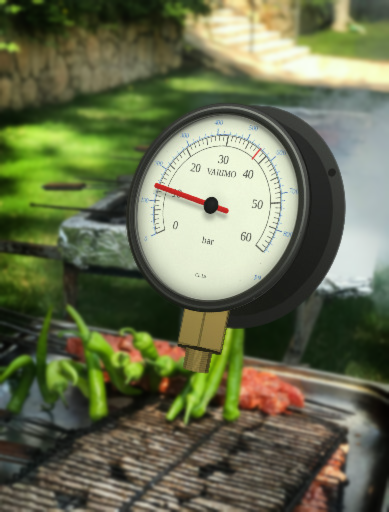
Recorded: 10 bar
